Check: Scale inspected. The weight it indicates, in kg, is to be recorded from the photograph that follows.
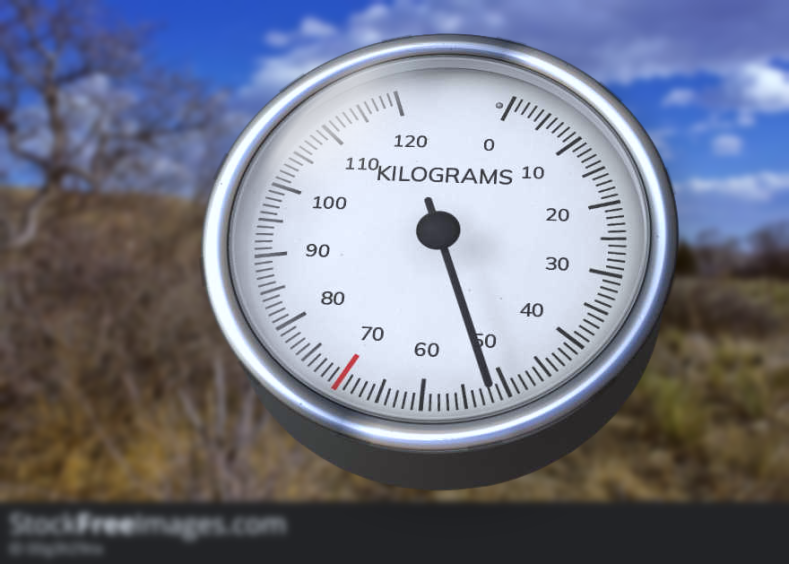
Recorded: 52 kg
